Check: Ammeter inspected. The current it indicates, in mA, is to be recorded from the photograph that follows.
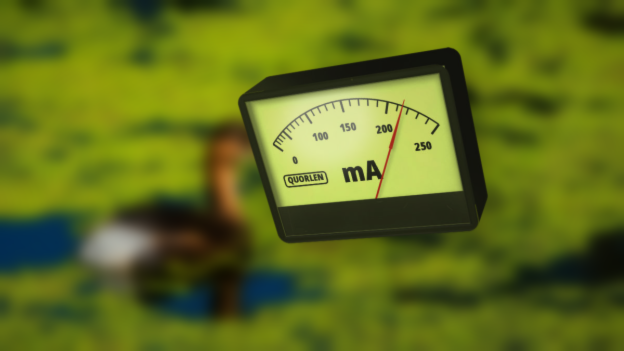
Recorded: 215 mA
